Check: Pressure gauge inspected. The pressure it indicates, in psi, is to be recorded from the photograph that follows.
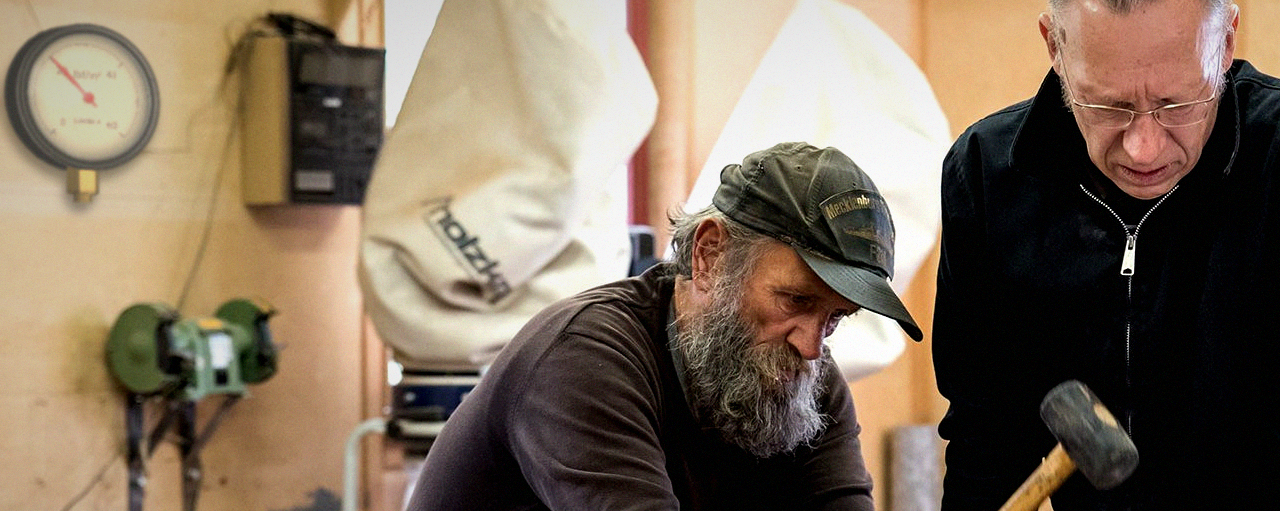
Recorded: 20 psi
